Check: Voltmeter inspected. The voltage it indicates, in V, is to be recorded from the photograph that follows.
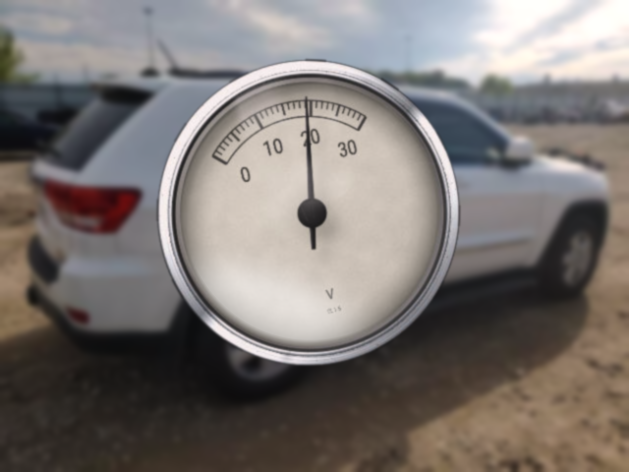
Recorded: 19 V
